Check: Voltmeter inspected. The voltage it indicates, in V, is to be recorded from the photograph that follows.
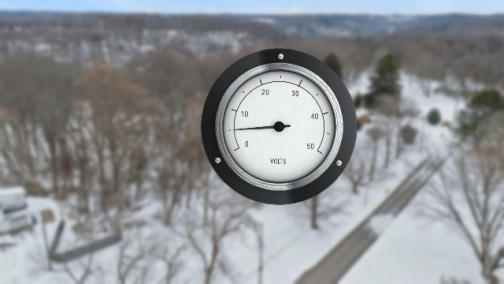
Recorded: 5 V
